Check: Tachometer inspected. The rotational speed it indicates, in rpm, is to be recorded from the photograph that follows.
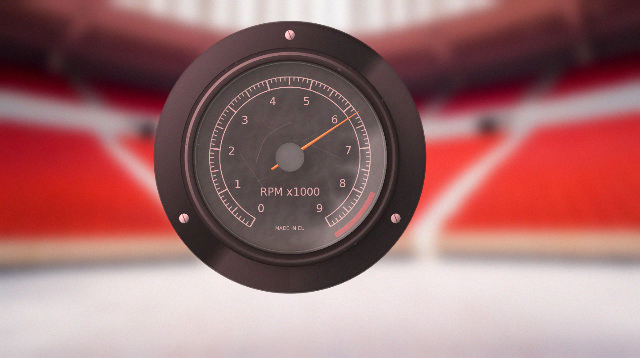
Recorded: 6200 rpm
